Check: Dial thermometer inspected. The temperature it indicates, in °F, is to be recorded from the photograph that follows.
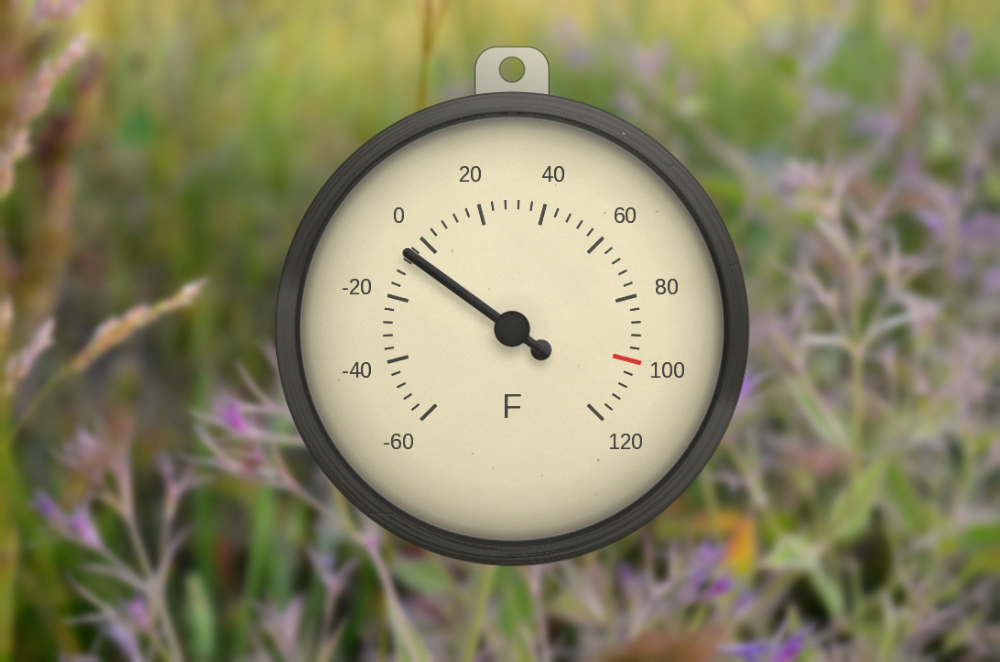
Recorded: -6 °F
